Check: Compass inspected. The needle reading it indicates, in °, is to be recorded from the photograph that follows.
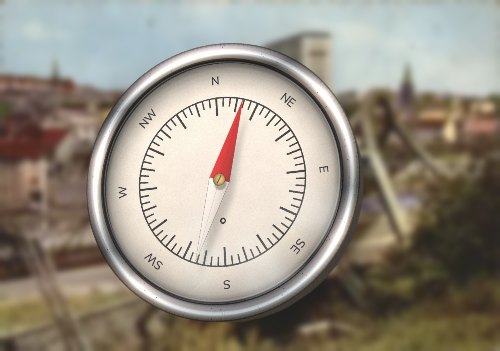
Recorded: 20 °
